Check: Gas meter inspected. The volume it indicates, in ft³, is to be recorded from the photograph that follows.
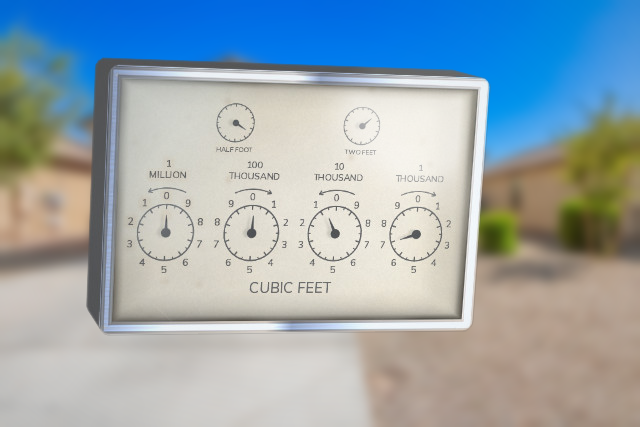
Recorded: 700 ft³
